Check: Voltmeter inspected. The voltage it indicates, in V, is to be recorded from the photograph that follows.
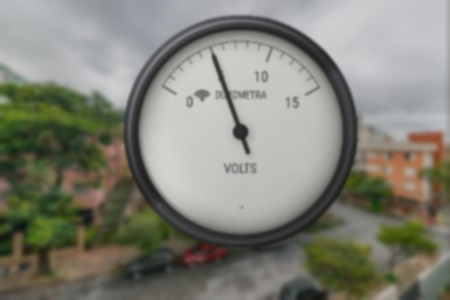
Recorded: 5 V
